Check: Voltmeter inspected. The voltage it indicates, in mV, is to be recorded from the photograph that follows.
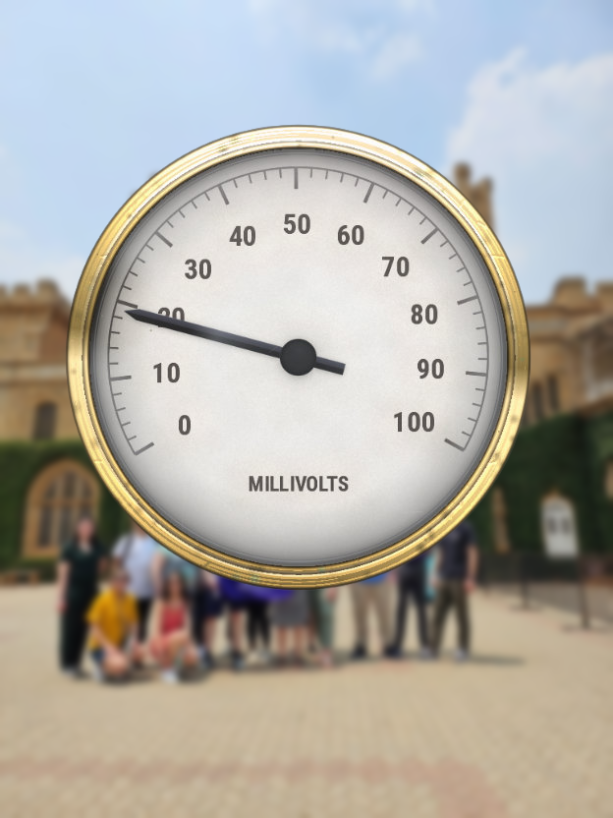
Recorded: 19 mV
